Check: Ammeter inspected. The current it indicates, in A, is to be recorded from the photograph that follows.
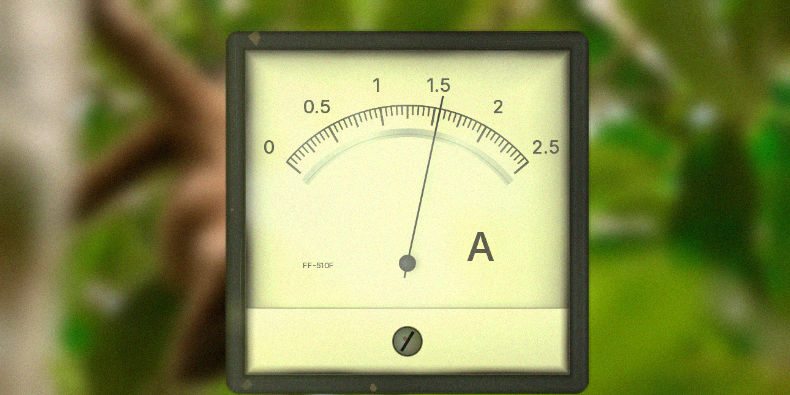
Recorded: 1.55 A
